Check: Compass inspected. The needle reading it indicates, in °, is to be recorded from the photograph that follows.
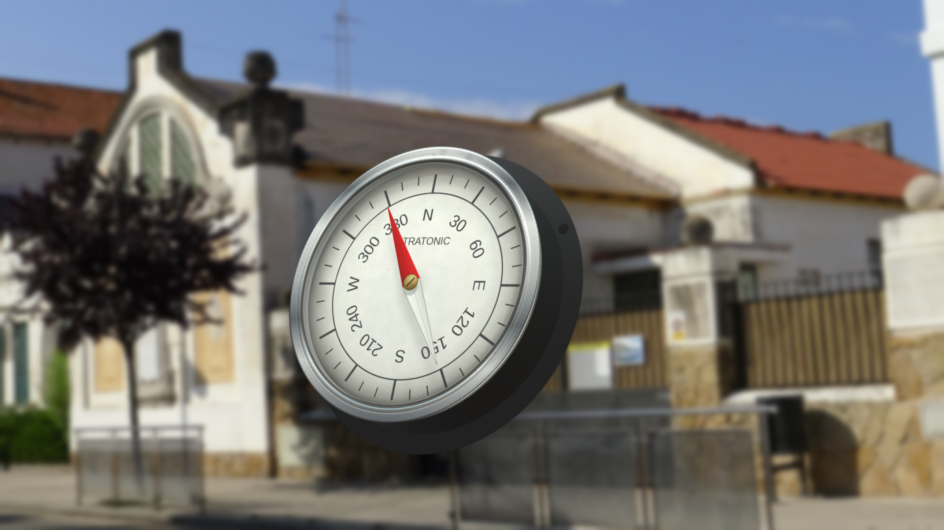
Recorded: 330 °
